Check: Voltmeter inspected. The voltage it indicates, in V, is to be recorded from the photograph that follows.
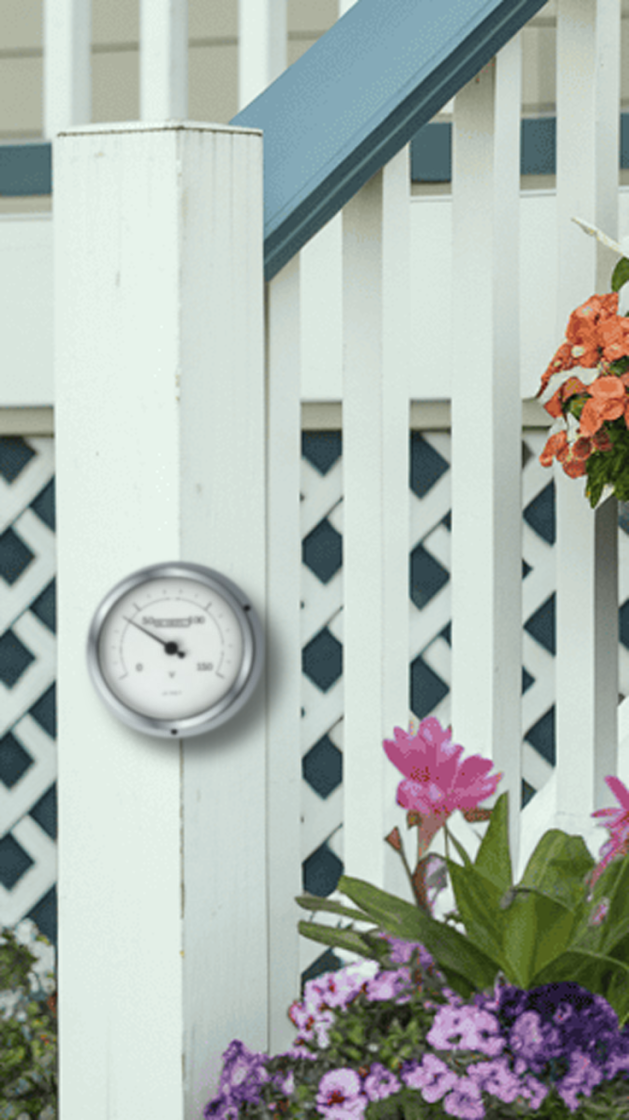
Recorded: 40 V
